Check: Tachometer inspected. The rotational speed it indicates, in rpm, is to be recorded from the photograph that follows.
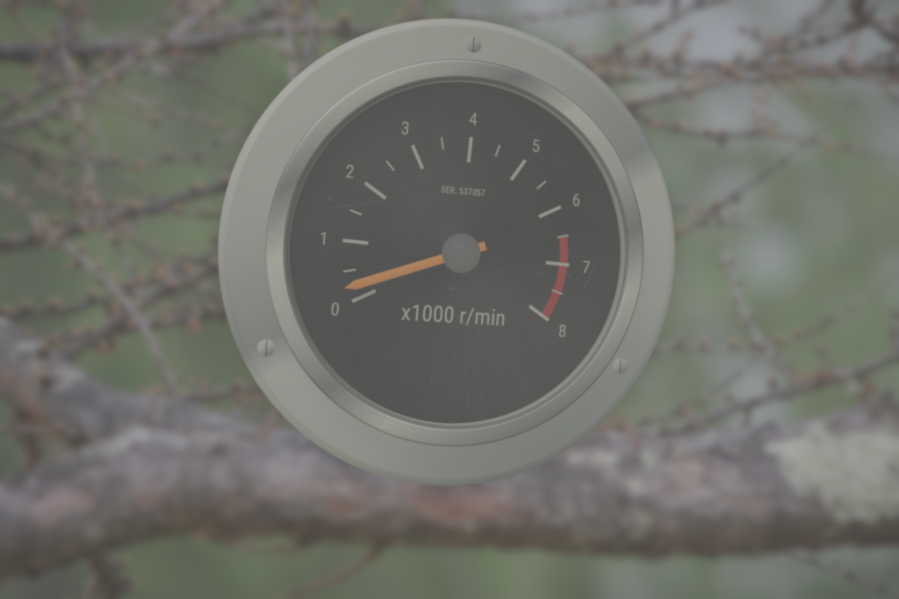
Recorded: 250 rpm
